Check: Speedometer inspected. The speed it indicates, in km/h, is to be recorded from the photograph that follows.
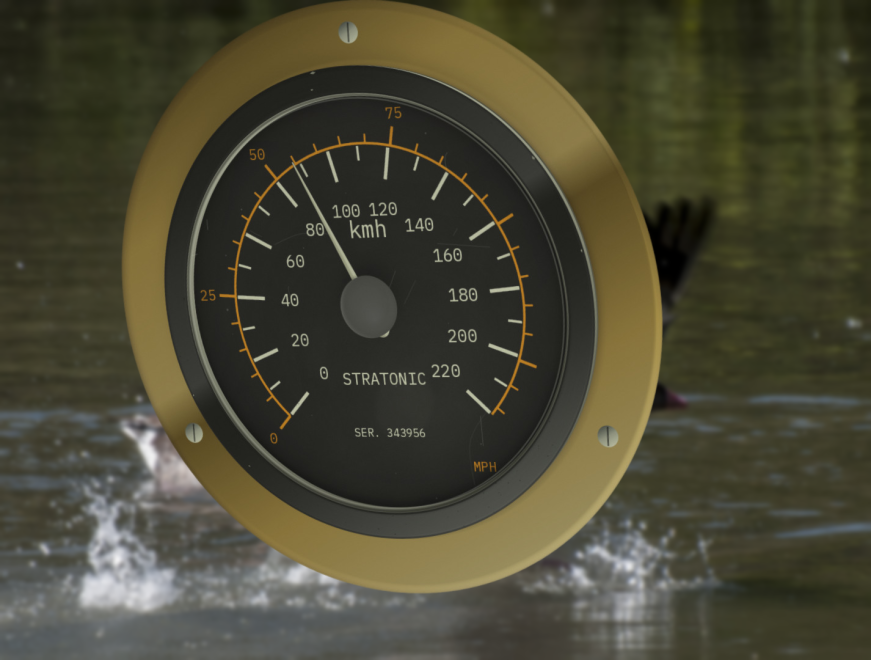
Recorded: 90 km/h
